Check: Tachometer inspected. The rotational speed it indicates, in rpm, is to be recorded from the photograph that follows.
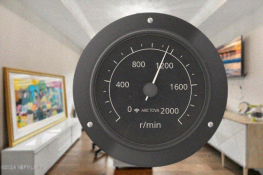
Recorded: 1150 rpm
